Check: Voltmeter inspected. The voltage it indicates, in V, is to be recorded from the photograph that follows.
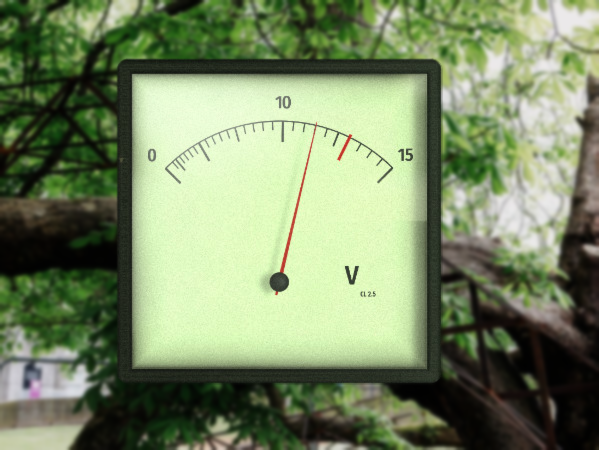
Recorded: 11.5 V
